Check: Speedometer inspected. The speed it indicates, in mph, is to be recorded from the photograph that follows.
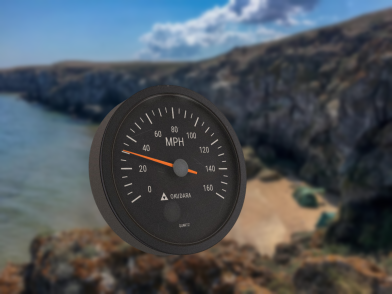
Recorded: 30 mph
